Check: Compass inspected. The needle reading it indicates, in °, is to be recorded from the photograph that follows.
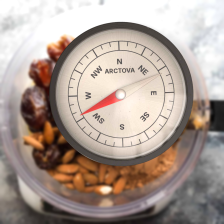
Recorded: 245 °
